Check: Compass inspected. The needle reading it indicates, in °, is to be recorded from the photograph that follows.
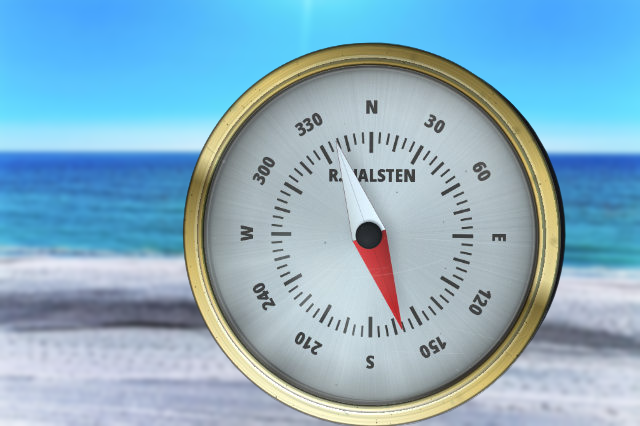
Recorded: 160 °
